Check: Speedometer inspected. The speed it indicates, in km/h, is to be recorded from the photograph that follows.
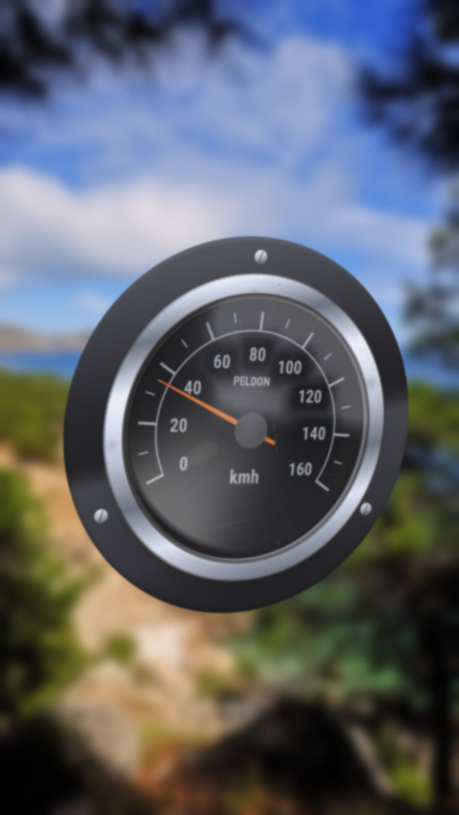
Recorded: 35 km/h
